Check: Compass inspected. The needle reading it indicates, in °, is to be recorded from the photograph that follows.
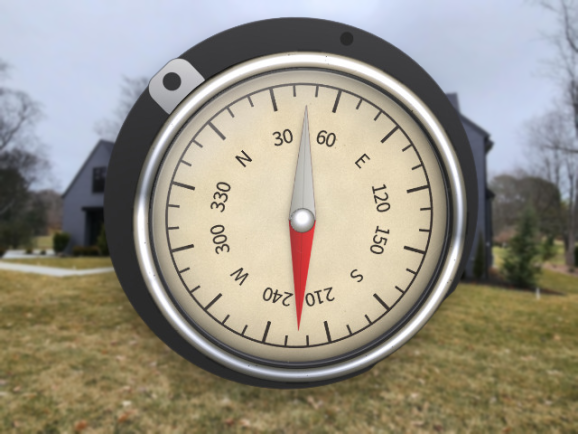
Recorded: 225 °
